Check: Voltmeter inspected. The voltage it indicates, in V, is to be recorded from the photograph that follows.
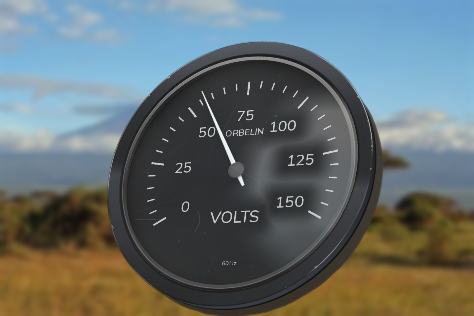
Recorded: 57.5 V
